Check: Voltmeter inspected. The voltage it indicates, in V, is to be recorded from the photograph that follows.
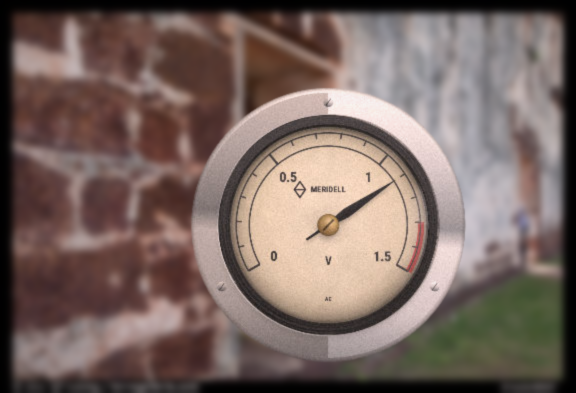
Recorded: 1.1 V
